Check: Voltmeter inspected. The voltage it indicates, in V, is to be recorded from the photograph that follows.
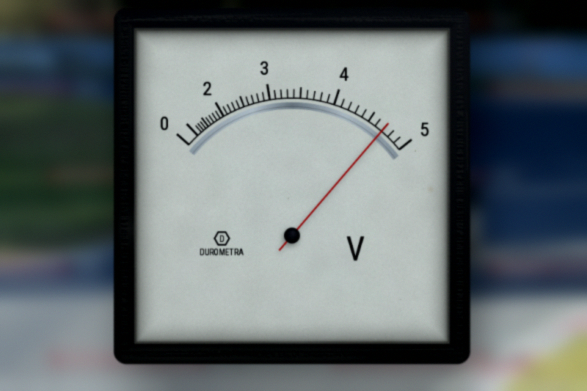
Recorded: 4.7 V
